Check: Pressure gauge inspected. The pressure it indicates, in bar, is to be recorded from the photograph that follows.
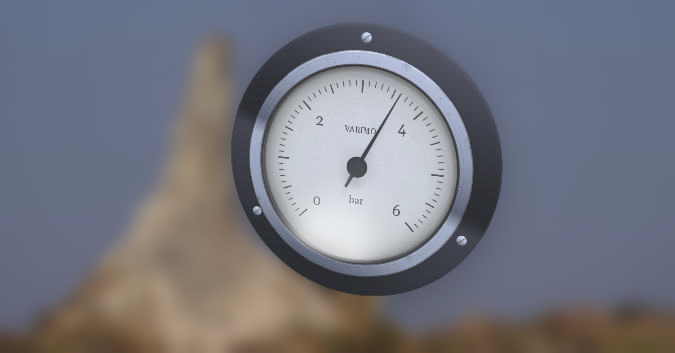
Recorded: 3.6 bar
